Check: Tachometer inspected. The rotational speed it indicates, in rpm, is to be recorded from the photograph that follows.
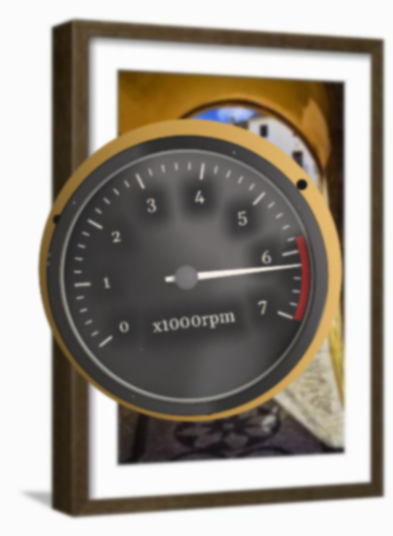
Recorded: 6200 rpm
